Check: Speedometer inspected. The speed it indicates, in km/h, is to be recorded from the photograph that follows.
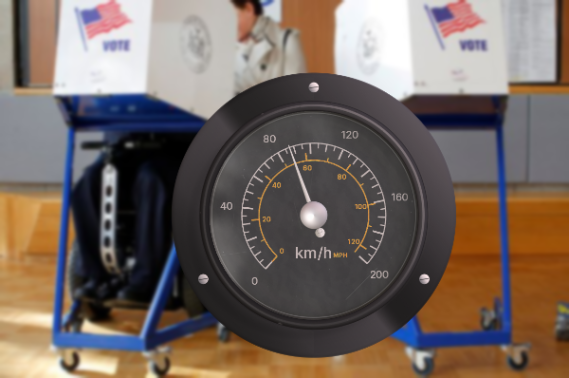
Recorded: 87.5 km/h
